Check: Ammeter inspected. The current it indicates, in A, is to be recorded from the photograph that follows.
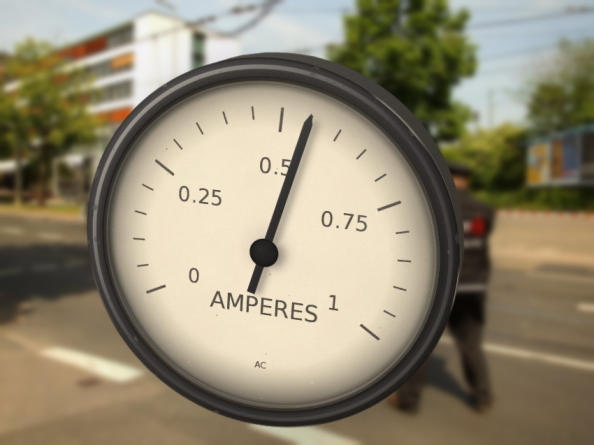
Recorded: 0.55 A
